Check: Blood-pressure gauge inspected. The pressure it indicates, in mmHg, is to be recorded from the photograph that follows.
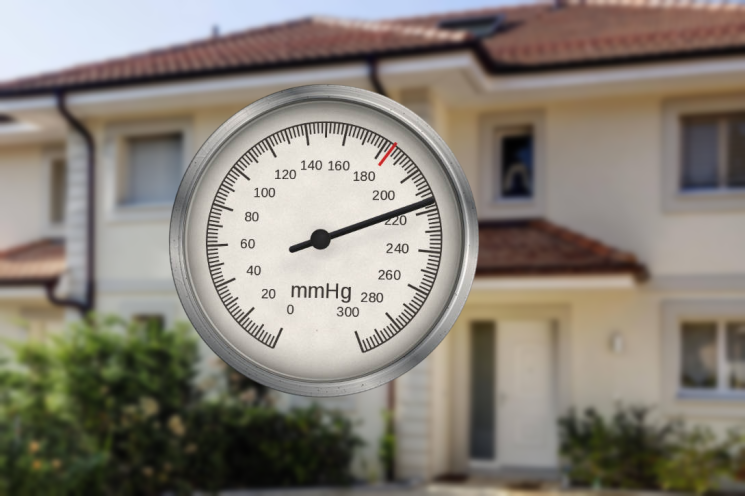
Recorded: 216 mmHg
